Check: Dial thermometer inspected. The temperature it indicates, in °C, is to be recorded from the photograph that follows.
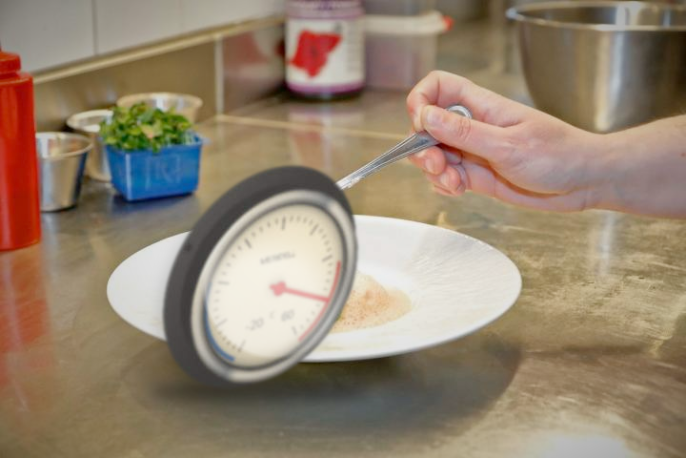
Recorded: 50 °C
